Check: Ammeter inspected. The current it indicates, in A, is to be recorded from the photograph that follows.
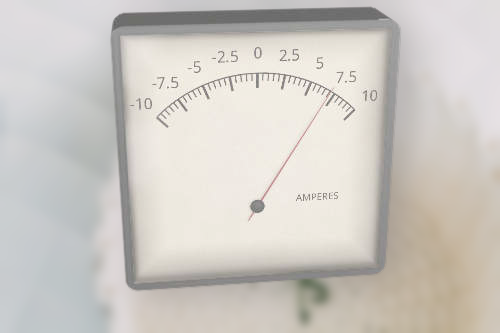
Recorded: 7 A
